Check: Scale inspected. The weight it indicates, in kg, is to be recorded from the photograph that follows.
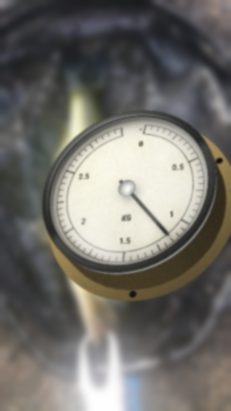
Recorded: 1.15 kg
